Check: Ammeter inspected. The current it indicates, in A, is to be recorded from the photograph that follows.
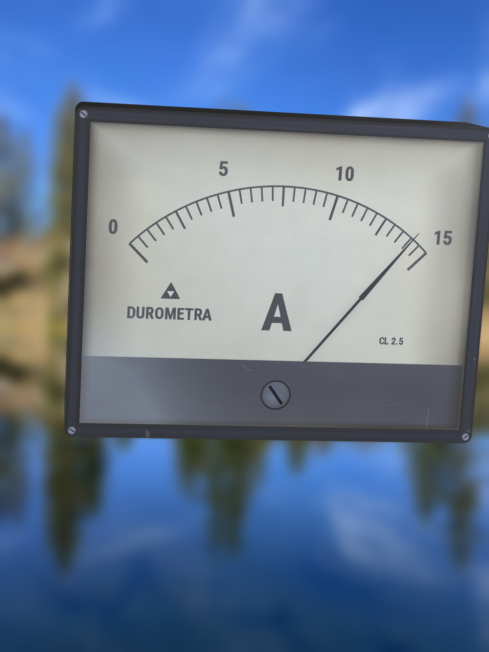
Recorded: 14 A
